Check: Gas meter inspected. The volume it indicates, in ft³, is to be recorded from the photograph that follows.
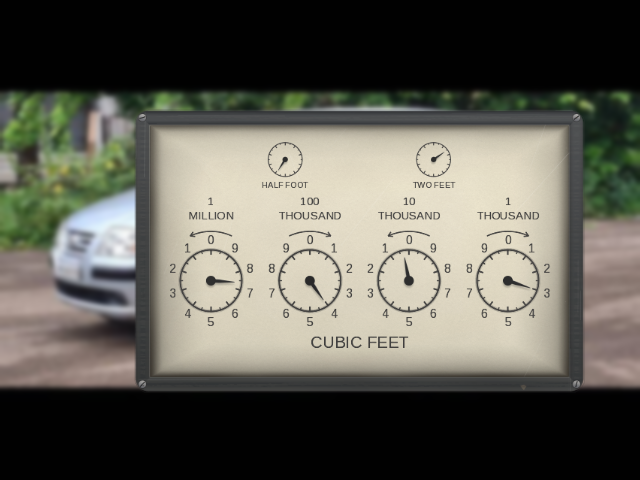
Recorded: 740300 ft³
